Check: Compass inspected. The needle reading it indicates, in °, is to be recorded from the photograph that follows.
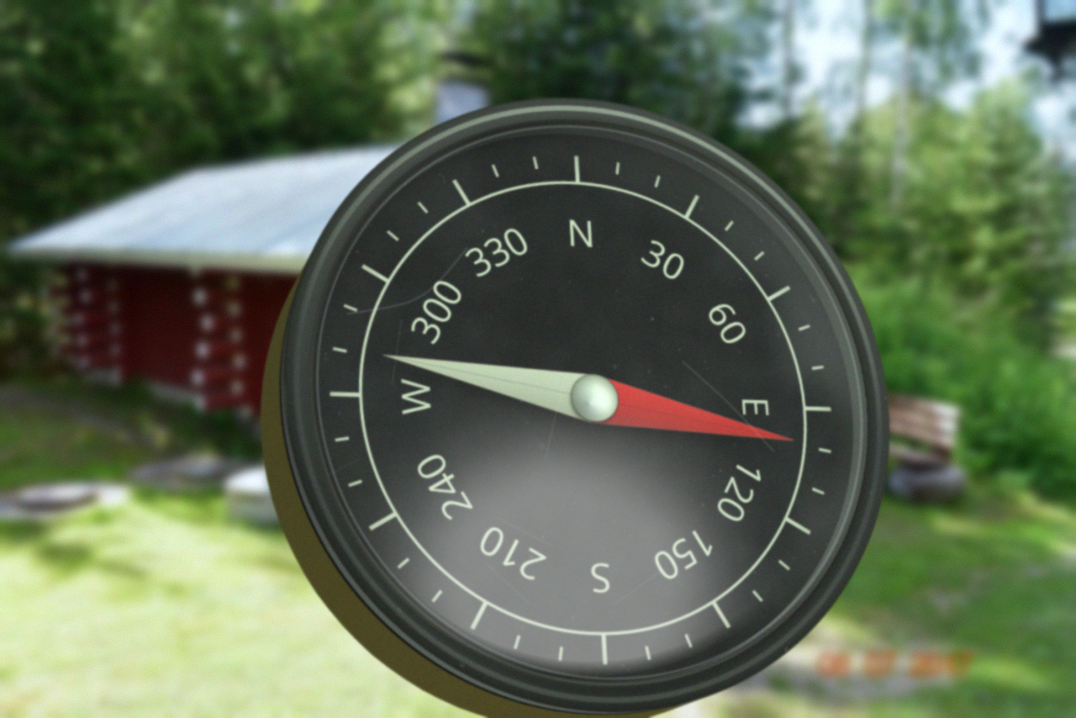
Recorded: 100 °
